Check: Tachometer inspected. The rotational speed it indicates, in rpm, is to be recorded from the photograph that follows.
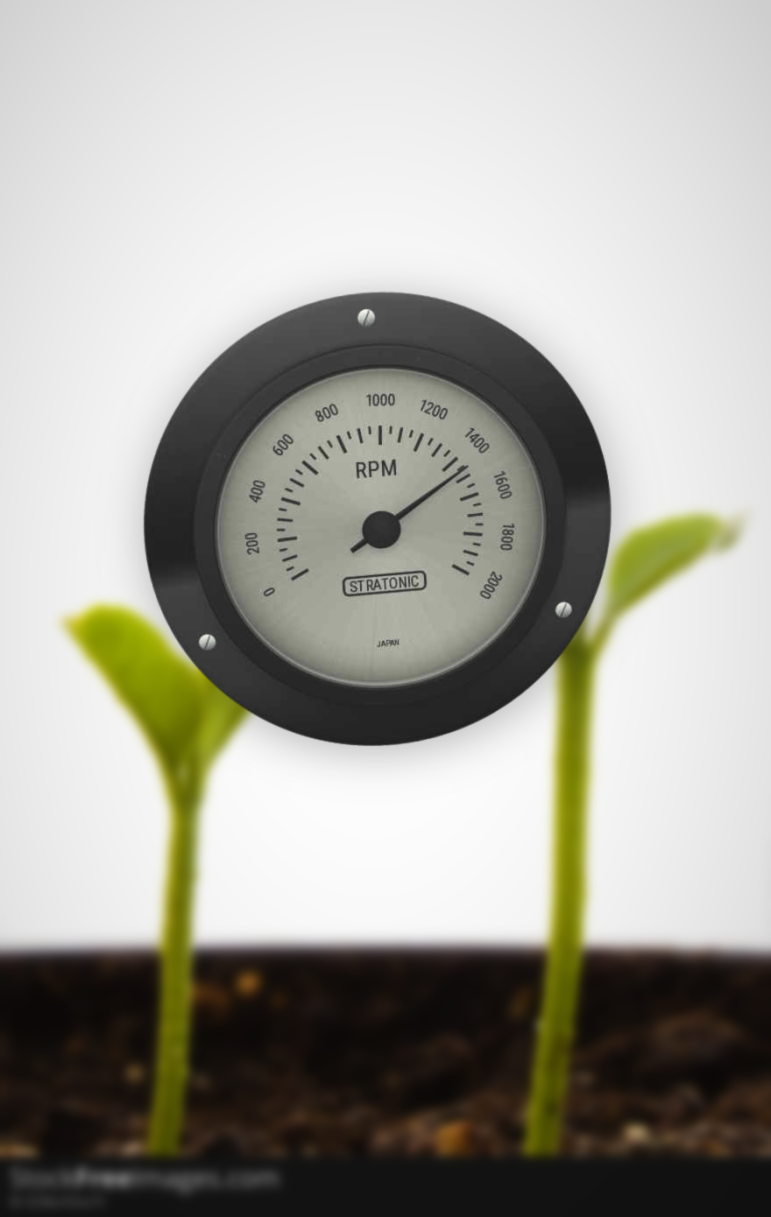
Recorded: 1450 rpm
